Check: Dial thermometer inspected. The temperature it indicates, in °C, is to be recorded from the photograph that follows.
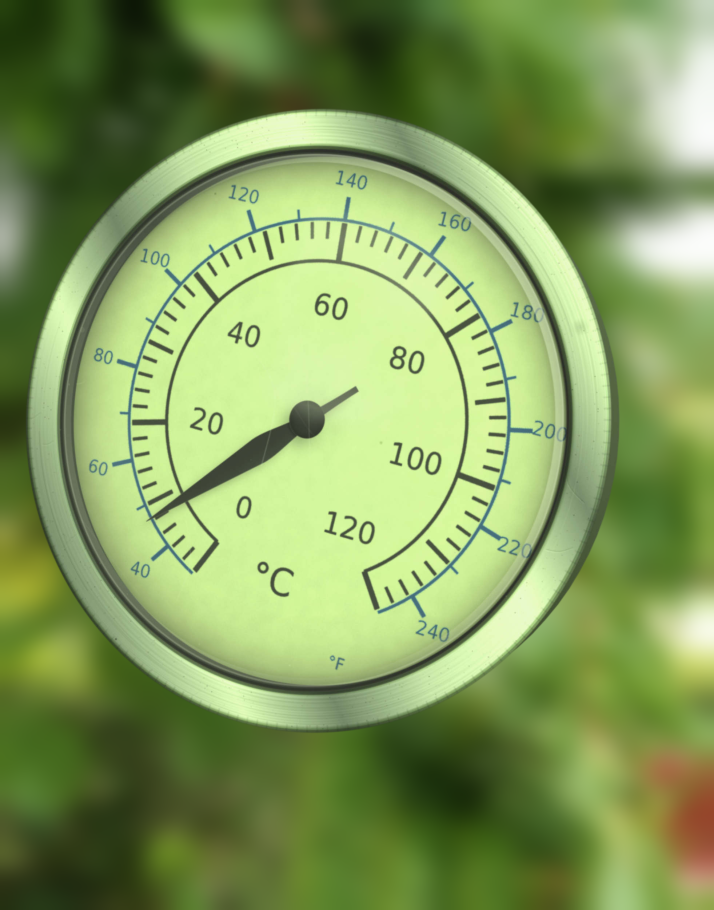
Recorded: 8 °C
